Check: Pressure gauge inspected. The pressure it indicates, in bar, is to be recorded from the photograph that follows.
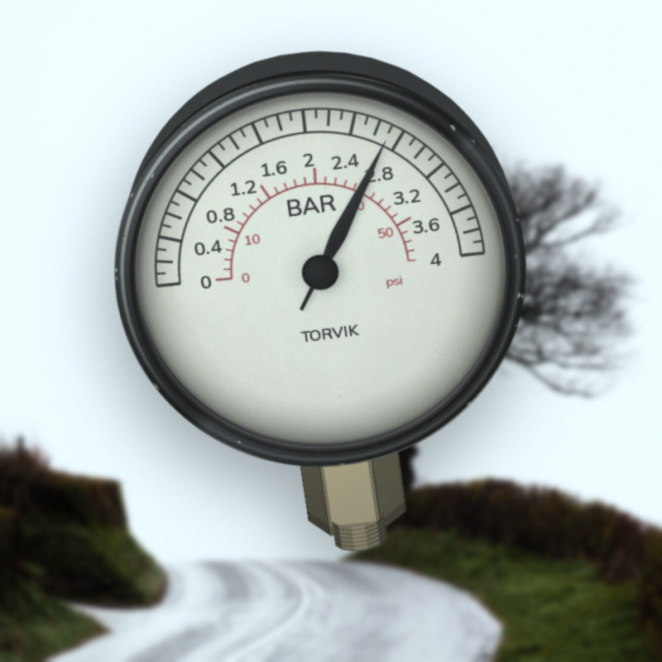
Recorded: 2.7 bar
